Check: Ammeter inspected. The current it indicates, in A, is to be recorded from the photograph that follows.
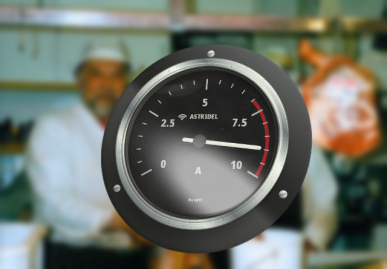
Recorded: 9 A
